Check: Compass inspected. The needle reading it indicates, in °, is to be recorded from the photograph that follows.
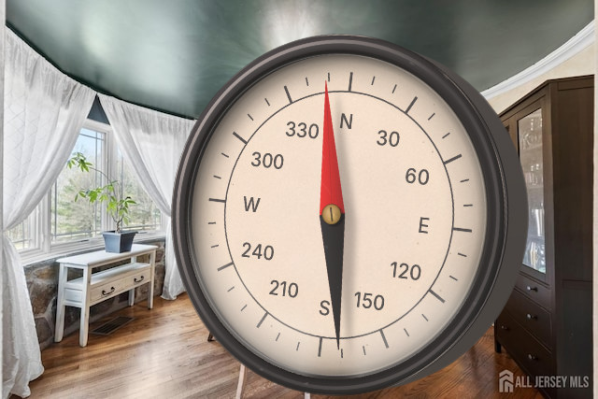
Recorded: 350 °
